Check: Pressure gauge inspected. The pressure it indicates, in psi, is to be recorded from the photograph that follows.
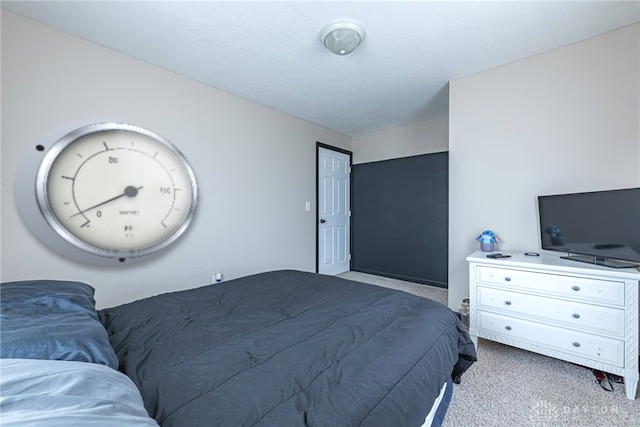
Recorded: 10 psi
